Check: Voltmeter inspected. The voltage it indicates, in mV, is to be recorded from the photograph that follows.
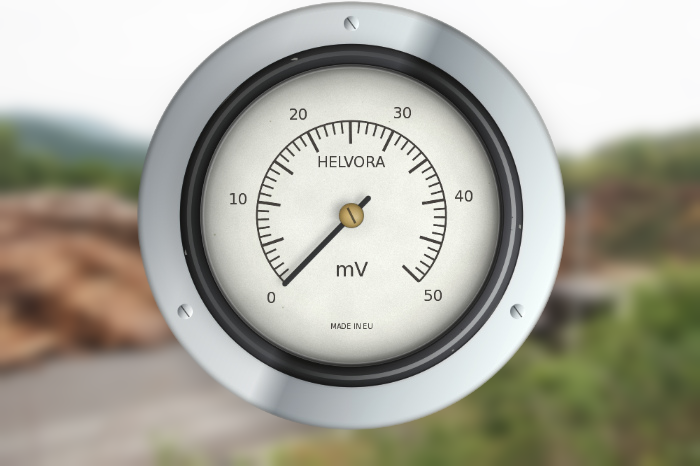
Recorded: 0 mV
